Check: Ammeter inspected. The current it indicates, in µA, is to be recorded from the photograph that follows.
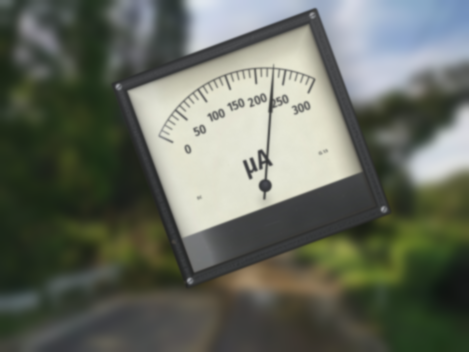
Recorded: 230 µA
